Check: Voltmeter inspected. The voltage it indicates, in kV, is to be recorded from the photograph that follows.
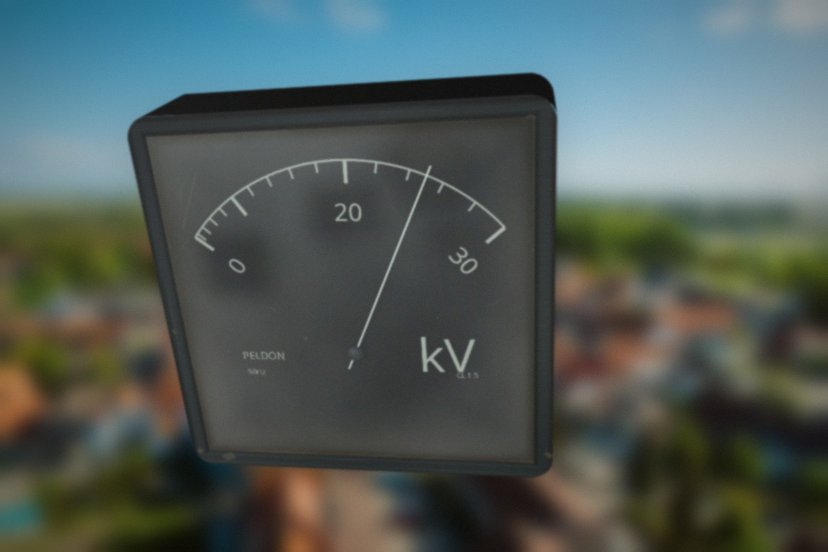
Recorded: 25 kV
